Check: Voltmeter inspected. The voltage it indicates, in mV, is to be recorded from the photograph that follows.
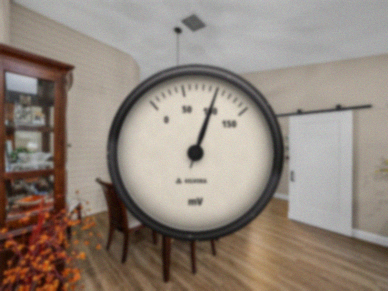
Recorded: 100 mV
